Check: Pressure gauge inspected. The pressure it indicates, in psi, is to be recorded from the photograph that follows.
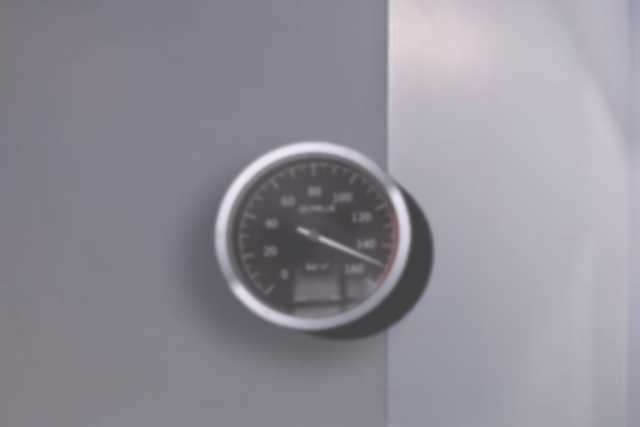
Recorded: 150 psi
